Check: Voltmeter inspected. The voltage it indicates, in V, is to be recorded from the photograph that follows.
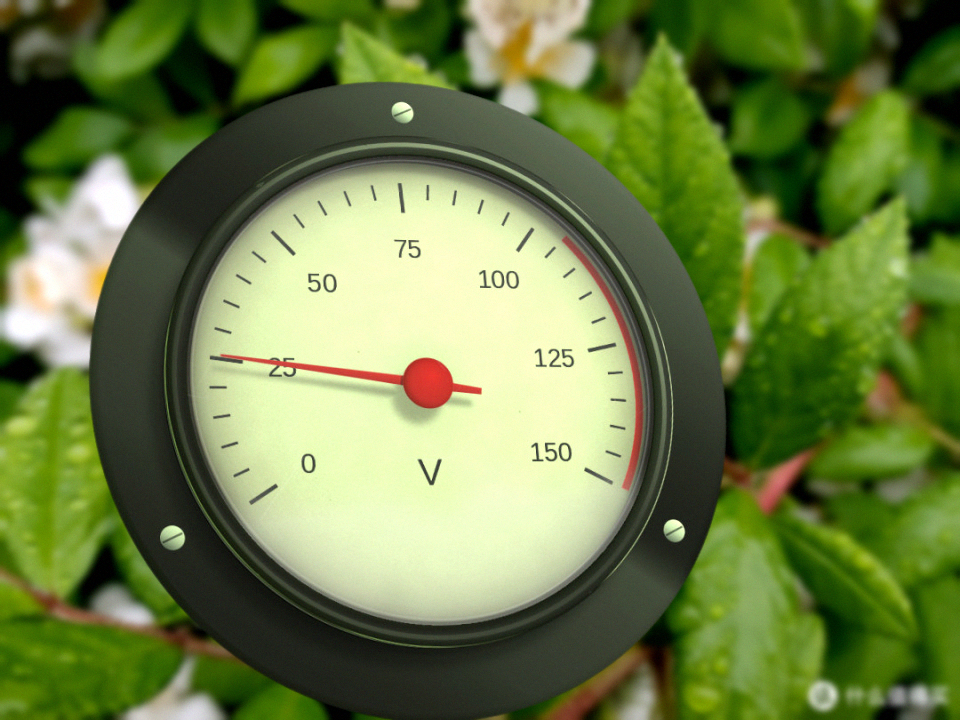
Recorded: 25 V
